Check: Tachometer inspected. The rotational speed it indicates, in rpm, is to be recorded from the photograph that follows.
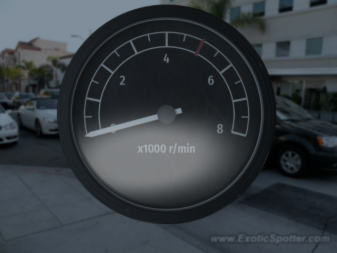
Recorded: 0 rpm
